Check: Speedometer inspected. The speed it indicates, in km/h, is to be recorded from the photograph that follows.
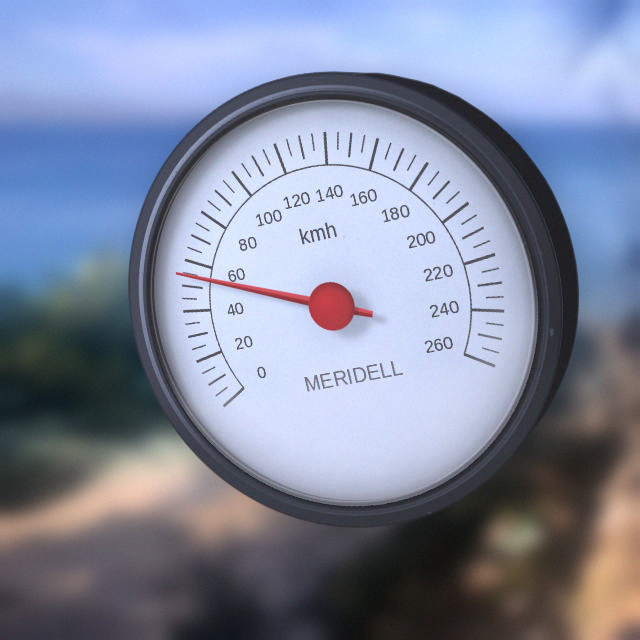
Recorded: 55 km/h
